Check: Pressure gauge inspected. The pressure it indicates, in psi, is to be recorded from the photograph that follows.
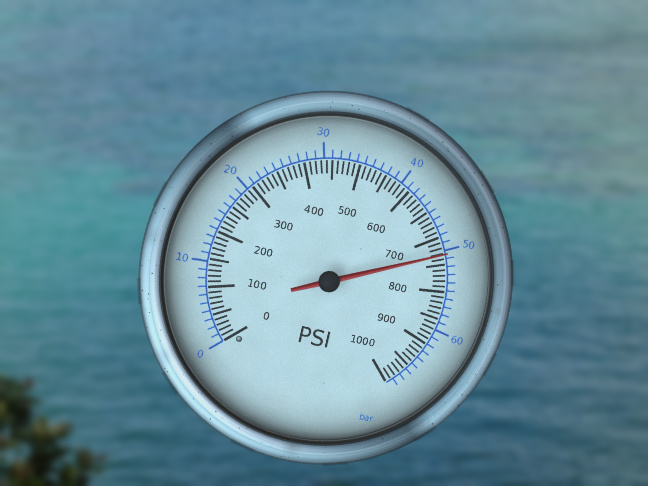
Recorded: 730 psi
